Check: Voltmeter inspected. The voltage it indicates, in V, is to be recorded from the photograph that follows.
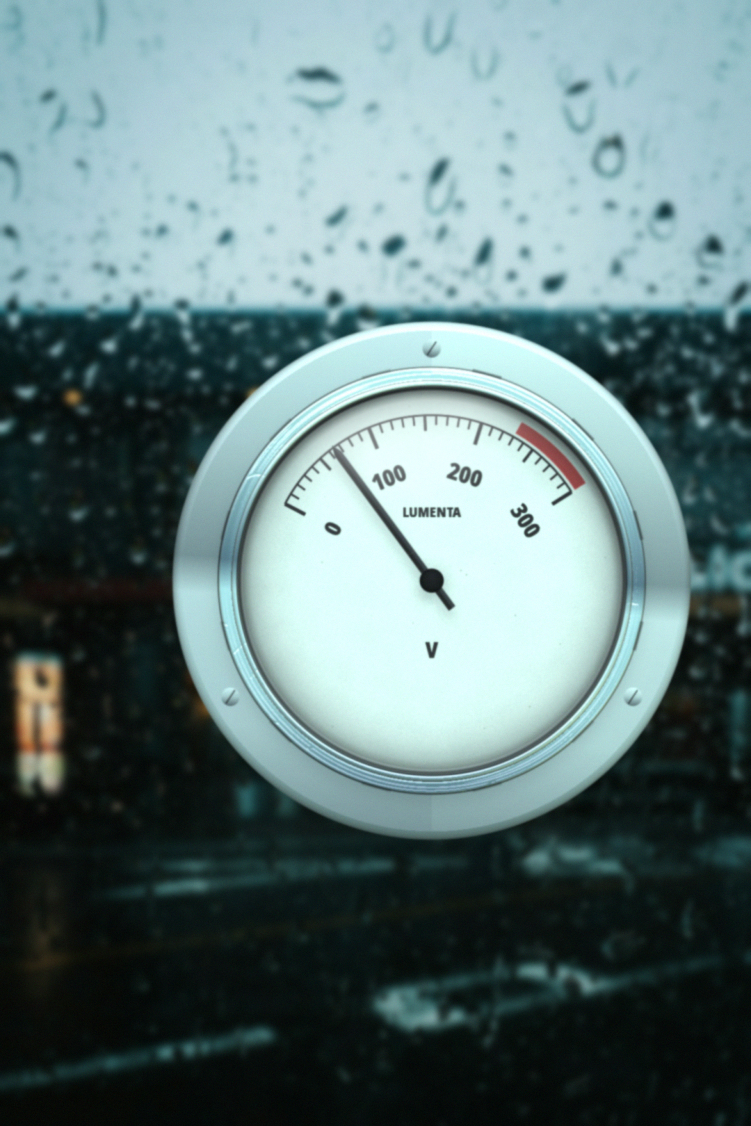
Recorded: 65 V
